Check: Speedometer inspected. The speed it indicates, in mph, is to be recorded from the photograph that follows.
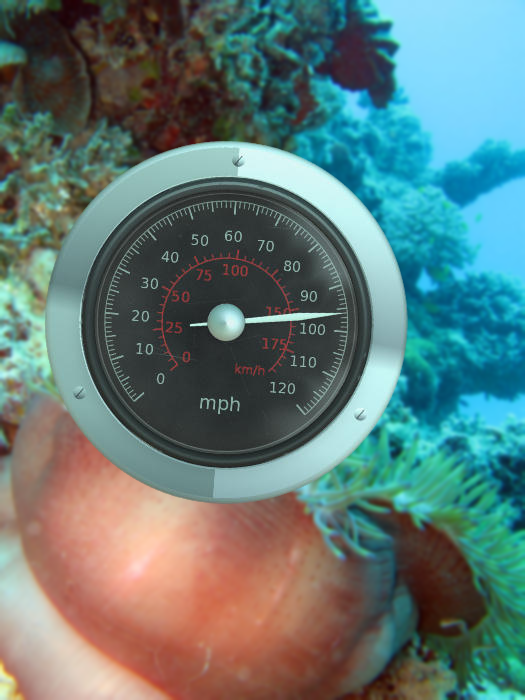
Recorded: 96 mph
